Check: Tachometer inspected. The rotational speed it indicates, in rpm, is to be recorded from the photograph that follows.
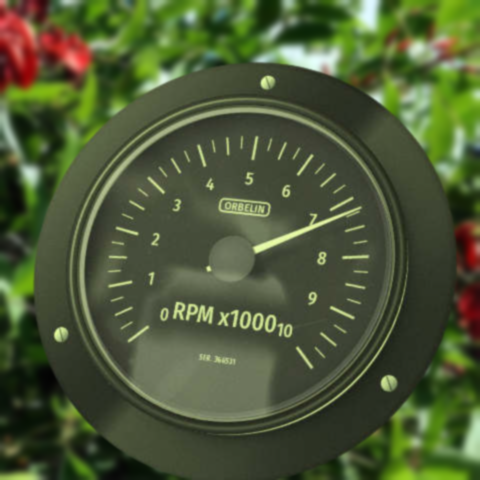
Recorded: 7250 rpm
